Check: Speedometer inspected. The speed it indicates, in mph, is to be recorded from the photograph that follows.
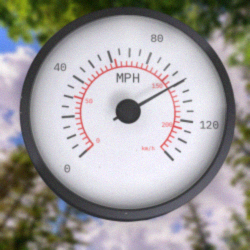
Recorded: 100 mph
